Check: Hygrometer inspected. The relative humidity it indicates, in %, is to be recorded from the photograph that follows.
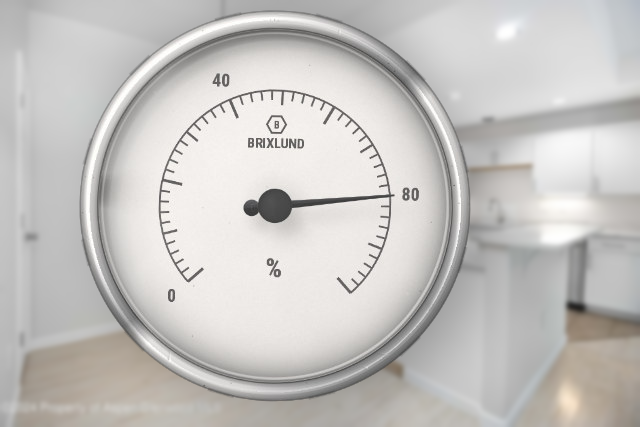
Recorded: 80 %
